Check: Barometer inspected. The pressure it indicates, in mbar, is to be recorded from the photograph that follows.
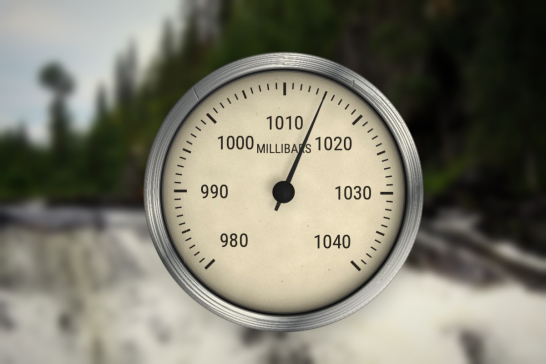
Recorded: 1015 mbar
